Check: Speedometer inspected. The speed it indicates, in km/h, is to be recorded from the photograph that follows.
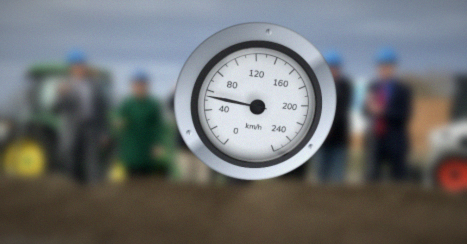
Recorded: 55 km/h
